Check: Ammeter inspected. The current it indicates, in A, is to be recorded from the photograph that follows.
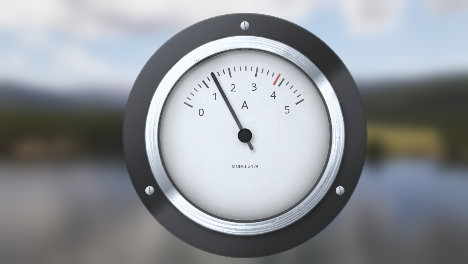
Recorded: 1.4 A
